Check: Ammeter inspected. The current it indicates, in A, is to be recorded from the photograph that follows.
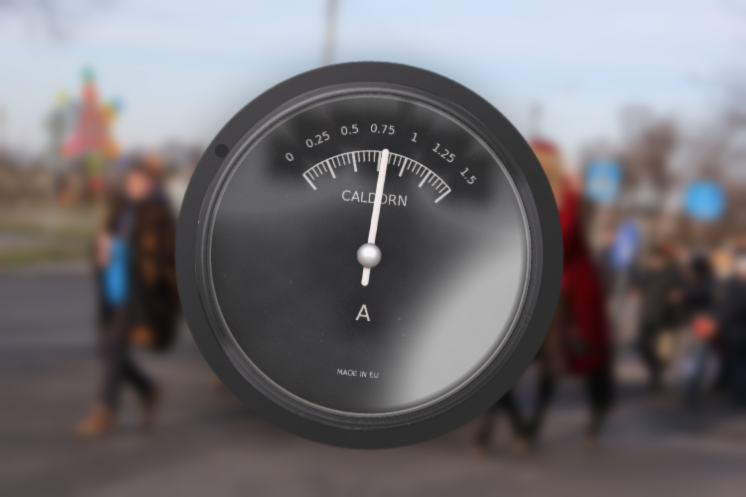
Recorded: 0.8 A
